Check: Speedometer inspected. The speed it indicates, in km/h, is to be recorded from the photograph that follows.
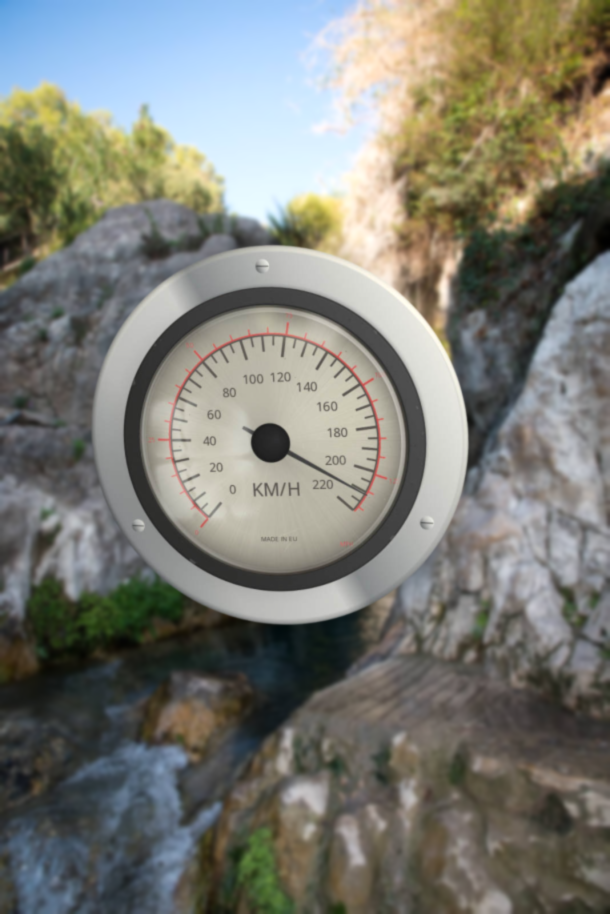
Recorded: 210 km/h
